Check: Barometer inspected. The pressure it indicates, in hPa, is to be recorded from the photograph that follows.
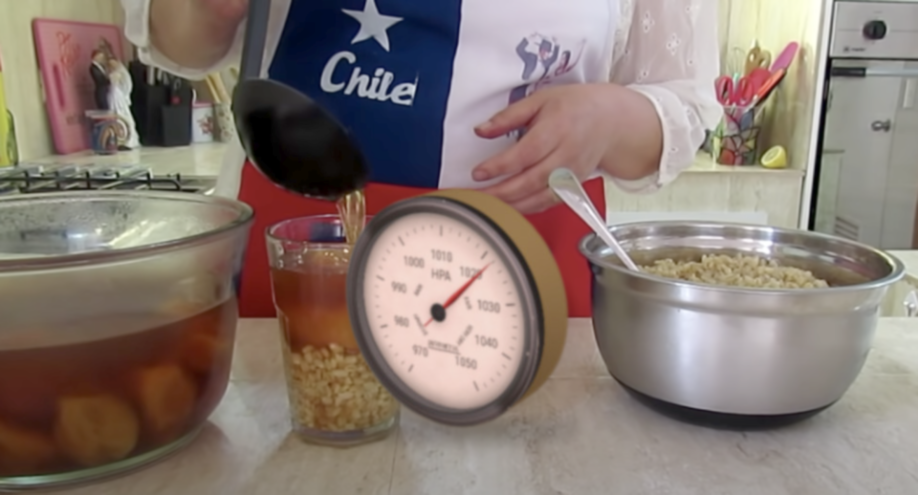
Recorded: 1022 hPa
